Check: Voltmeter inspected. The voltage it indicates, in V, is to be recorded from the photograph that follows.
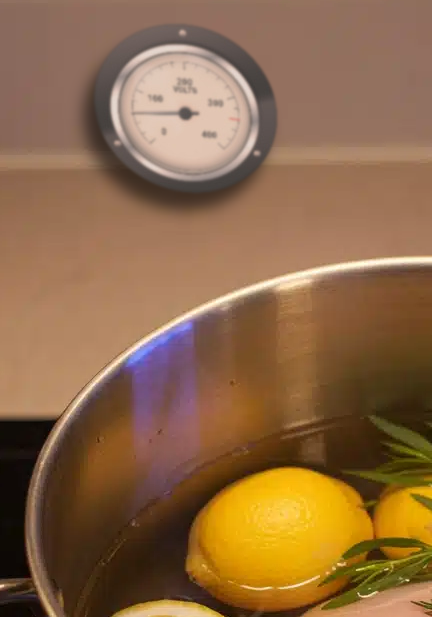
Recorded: 60 V
